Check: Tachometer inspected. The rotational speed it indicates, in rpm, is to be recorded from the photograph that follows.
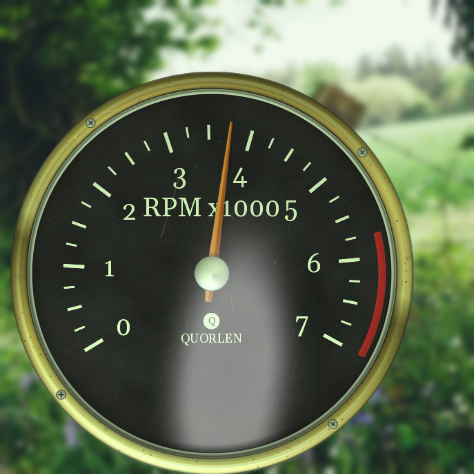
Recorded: 3750 rpm
